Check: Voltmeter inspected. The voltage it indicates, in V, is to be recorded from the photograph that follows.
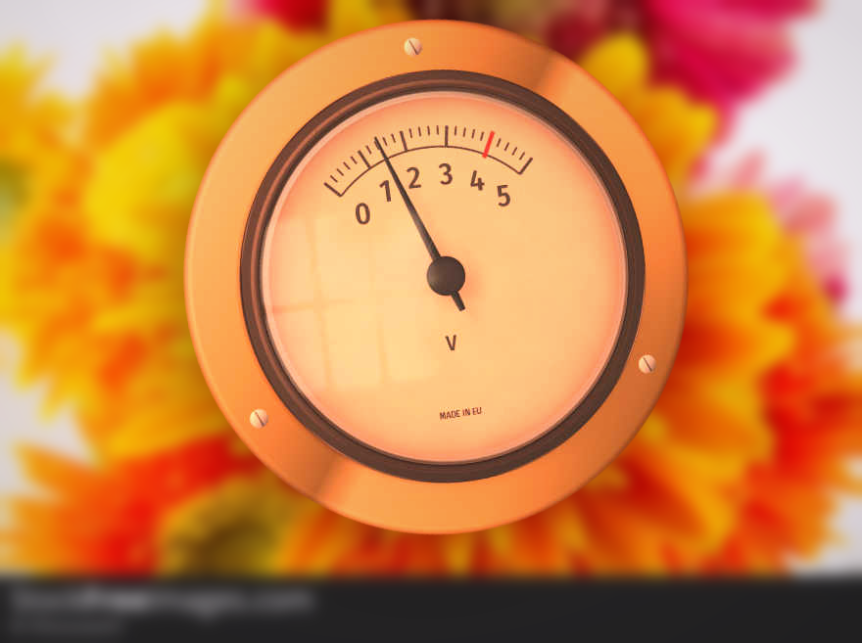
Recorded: 1.4 V
